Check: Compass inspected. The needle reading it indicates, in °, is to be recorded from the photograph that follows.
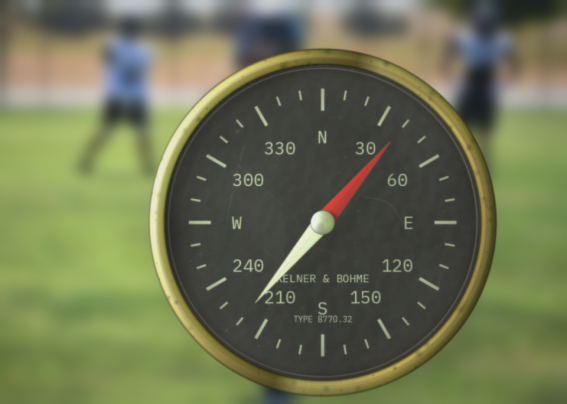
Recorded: 40 °
